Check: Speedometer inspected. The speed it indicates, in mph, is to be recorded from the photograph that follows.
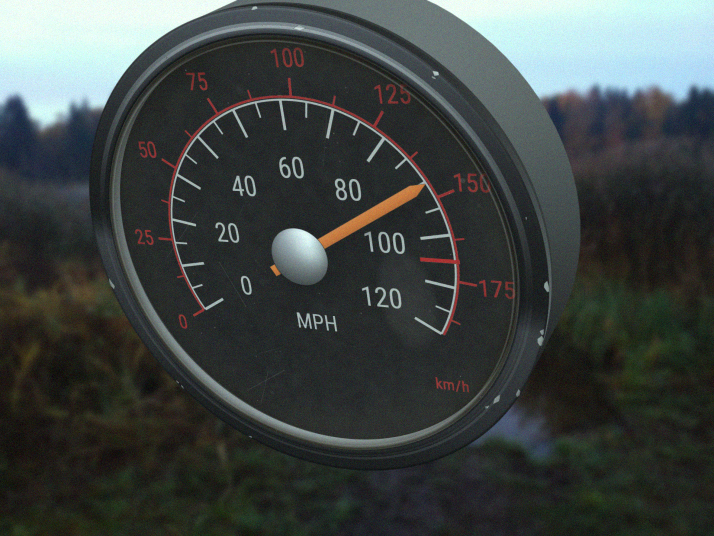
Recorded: 90 mph
